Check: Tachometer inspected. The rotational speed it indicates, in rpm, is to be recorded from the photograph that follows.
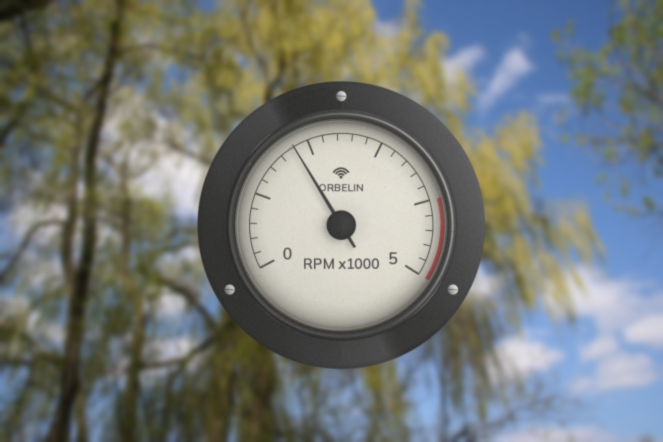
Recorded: 1800 rpm
